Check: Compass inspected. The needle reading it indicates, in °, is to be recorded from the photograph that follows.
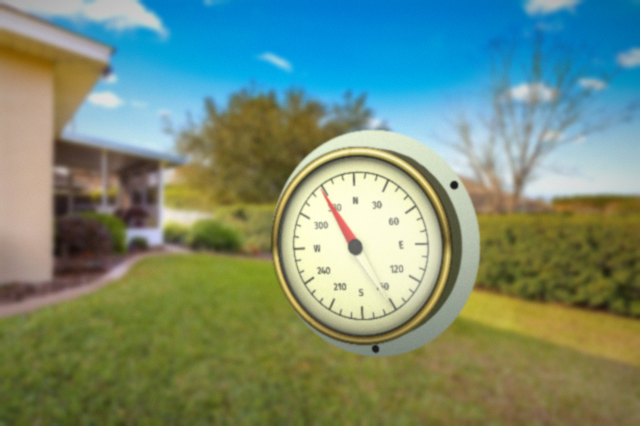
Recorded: 330 °
